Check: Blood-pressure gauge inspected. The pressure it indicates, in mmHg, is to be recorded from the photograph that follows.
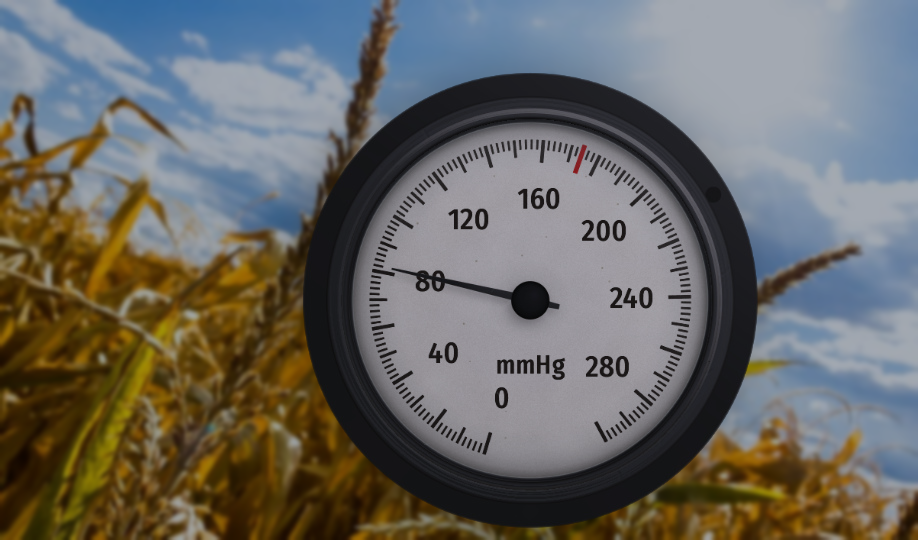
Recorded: 82 mmHg
